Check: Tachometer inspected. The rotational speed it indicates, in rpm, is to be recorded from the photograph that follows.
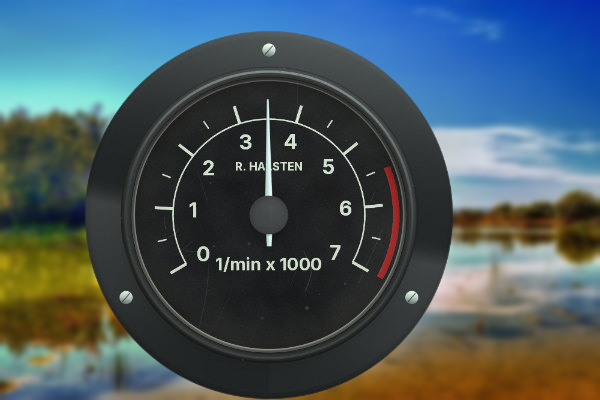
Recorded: 3500 rpm
